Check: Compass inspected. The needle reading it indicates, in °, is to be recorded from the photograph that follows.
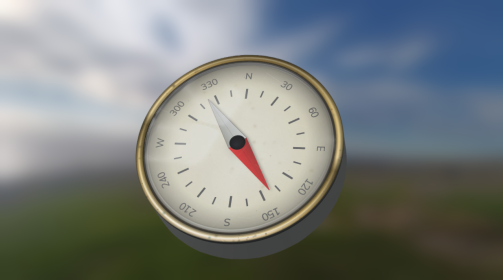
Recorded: 142.5 °
